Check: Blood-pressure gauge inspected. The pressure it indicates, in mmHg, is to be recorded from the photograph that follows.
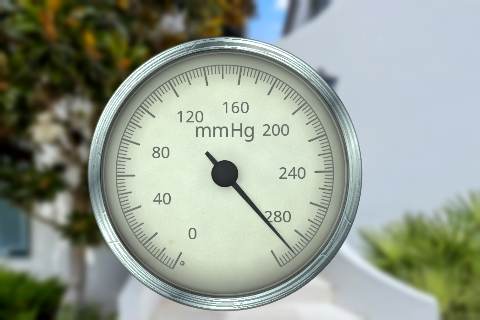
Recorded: 290 mmHg
